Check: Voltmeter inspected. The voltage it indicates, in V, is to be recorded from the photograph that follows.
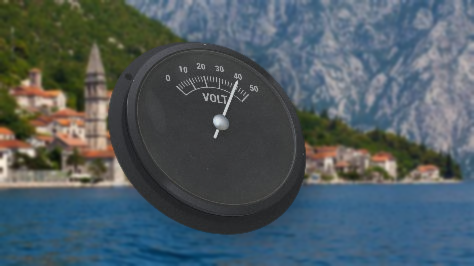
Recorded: 40 V
